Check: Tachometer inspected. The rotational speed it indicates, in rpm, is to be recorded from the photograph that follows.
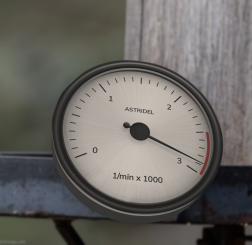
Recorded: 2900 rpm
